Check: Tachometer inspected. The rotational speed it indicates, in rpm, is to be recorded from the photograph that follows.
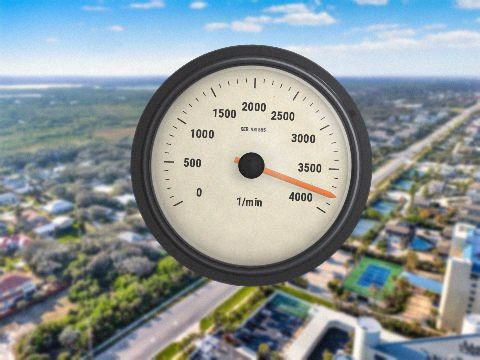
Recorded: 3800 rpm
